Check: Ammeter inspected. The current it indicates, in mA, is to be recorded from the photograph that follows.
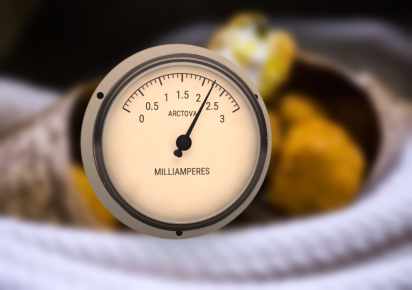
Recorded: 2.2 mA
